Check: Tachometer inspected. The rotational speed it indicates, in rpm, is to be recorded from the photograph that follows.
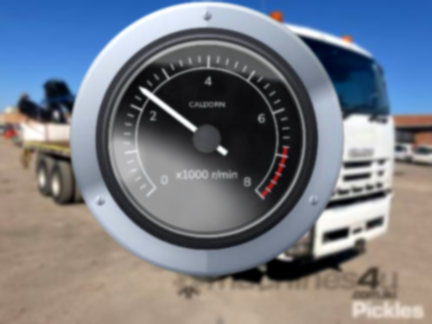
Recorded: 2400 rpm
